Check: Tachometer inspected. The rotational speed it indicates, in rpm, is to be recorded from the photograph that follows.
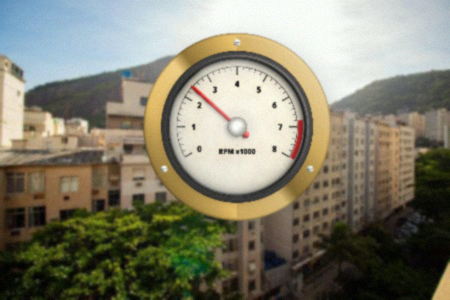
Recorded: 2400 rpm
